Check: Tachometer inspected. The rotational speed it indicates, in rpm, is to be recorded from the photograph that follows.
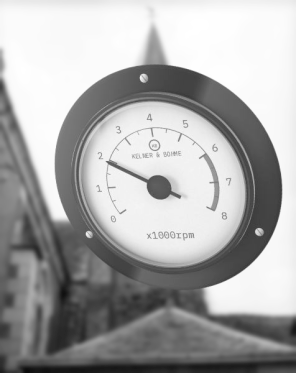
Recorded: 2000 rpm
